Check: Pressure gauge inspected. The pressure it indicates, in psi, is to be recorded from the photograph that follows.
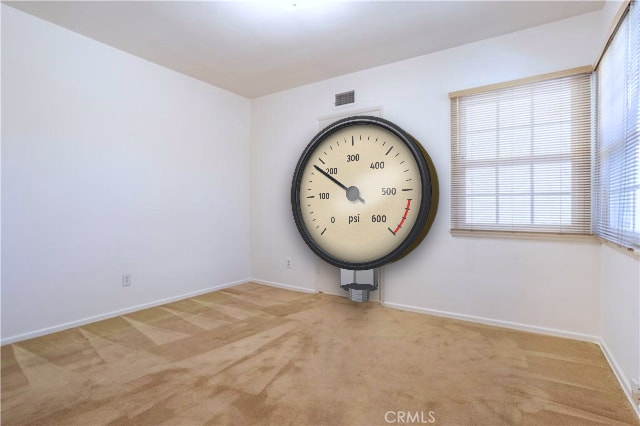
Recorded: 180 psi
